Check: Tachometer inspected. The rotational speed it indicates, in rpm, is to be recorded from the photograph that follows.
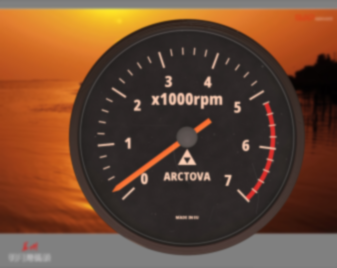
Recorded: 200 rpm
